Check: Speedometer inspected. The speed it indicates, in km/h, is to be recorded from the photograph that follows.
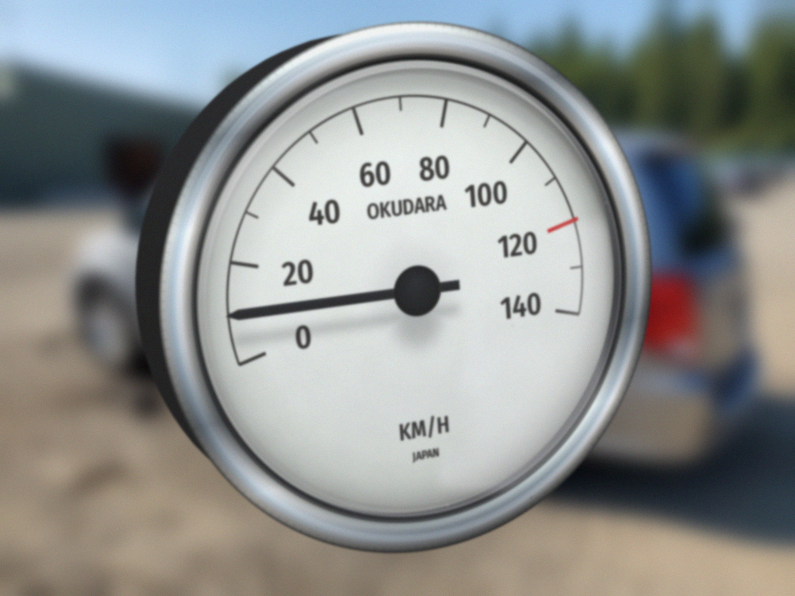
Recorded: 10 km/h
